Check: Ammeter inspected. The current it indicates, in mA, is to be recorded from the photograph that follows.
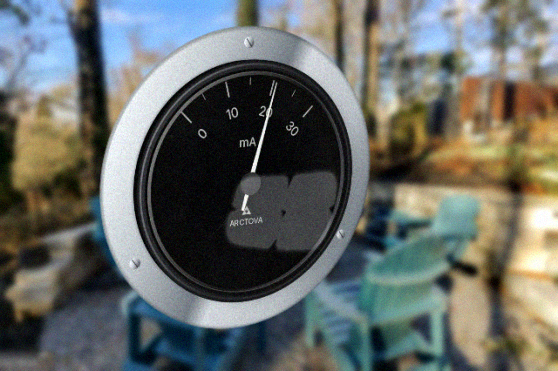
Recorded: 20 mA
